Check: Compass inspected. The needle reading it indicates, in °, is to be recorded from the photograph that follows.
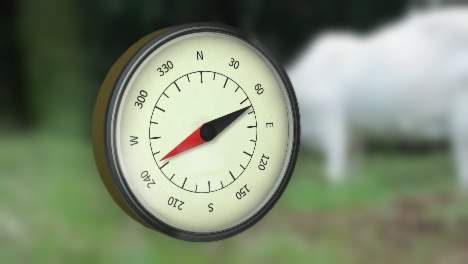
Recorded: 247.5 °
